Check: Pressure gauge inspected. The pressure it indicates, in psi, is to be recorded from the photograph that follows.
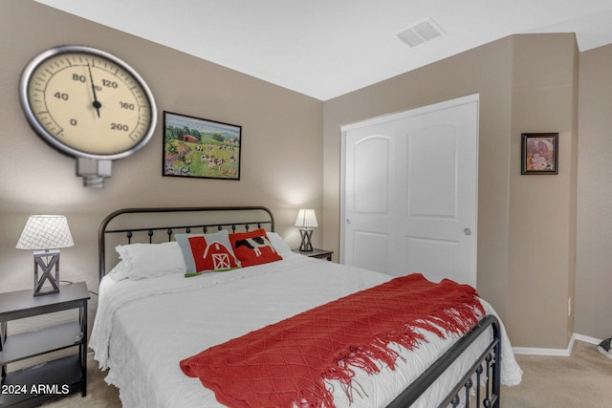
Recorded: 95 psi
